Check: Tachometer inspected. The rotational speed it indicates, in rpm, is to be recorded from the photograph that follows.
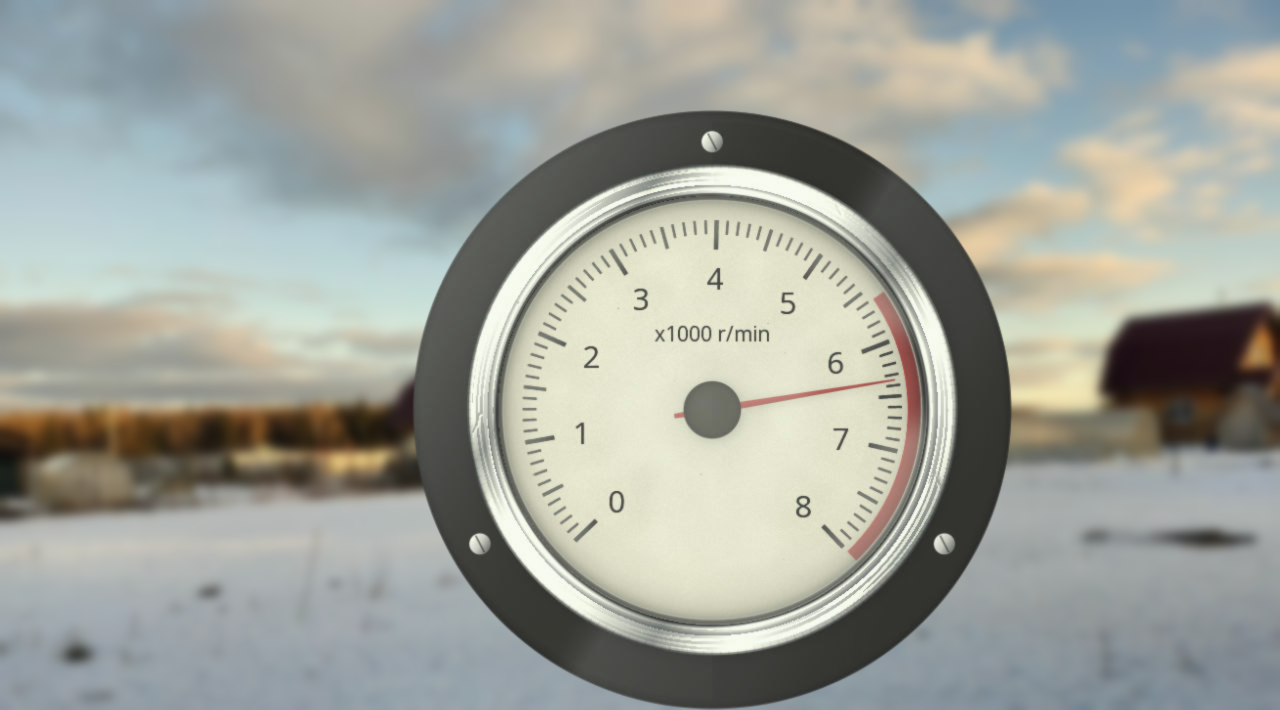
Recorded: 6350 rpm
